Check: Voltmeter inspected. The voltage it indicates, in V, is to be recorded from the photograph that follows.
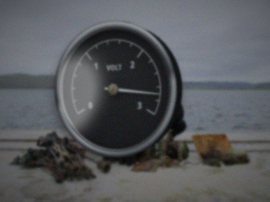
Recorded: 2.7 V
